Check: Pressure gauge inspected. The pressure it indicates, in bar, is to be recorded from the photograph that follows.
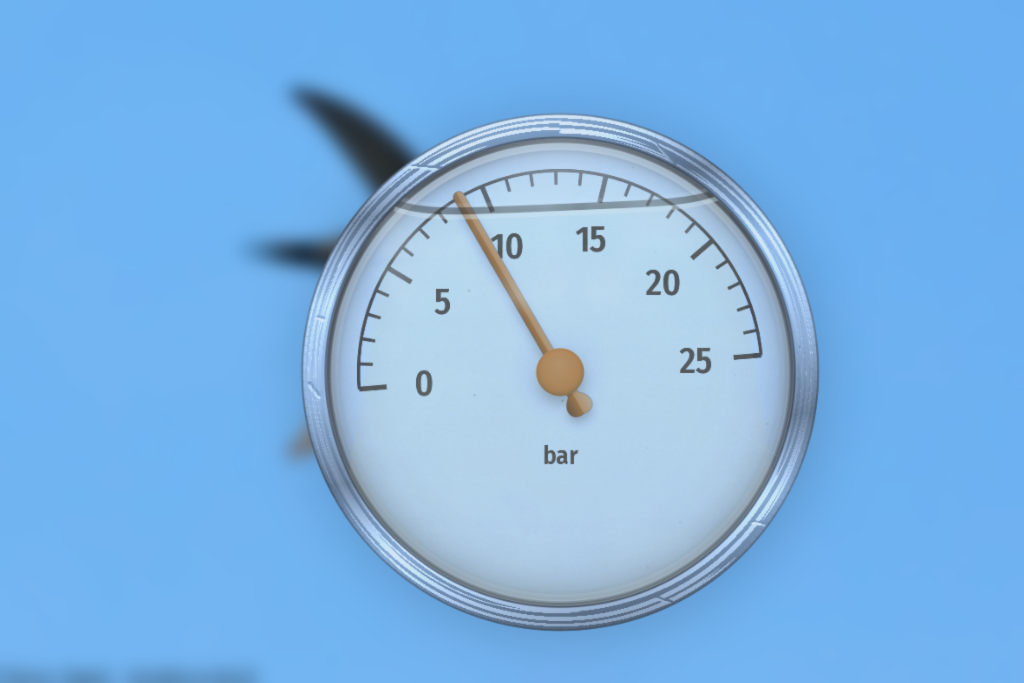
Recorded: 9 bar
